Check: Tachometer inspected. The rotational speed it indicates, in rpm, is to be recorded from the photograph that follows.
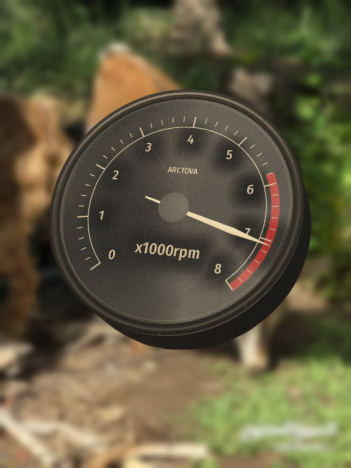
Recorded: 7100 rpm
